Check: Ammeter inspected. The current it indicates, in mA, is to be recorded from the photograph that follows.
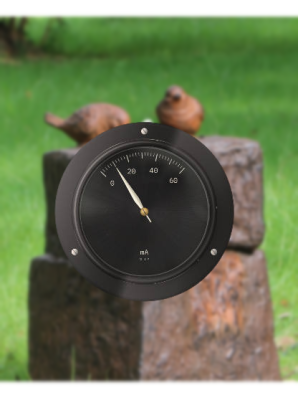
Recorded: 10 mA
